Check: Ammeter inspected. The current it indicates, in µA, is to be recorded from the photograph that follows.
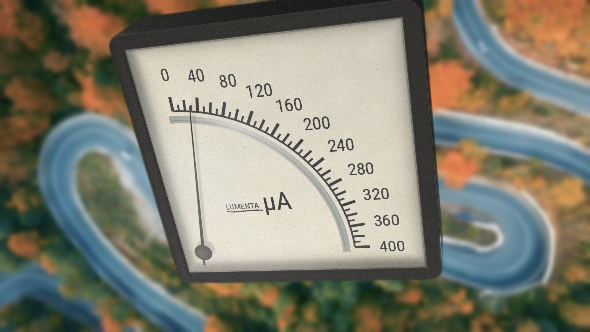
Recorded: 30 µA
